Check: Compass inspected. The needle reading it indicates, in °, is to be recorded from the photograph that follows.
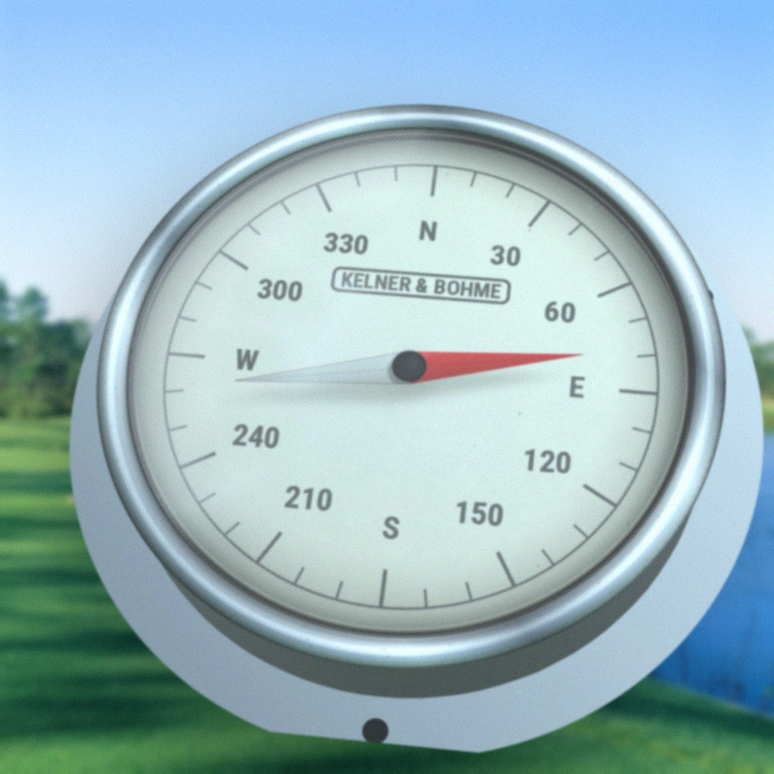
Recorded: 80 °
